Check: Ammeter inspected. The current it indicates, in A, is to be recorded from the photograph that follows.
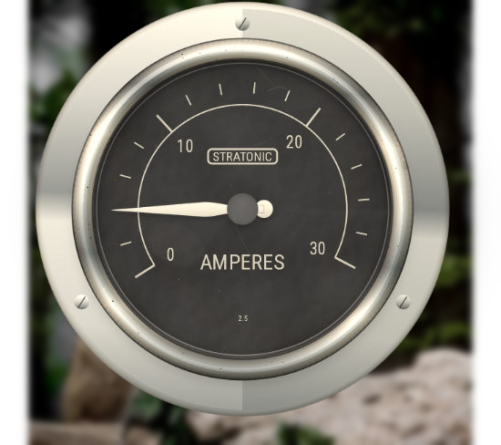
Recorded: 4 A
